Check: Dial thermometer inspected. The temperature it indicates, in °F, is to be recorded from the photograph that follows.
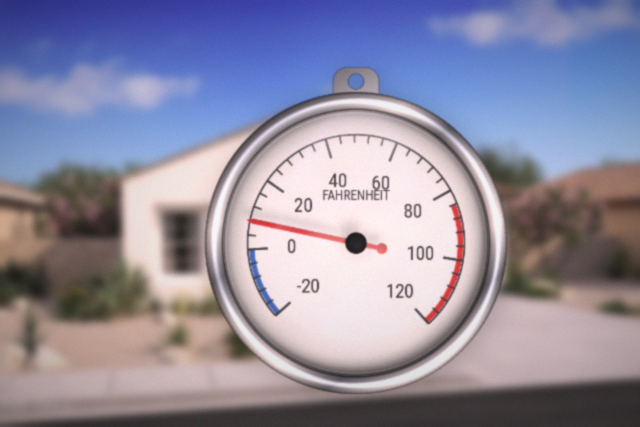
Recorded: 8 °F
